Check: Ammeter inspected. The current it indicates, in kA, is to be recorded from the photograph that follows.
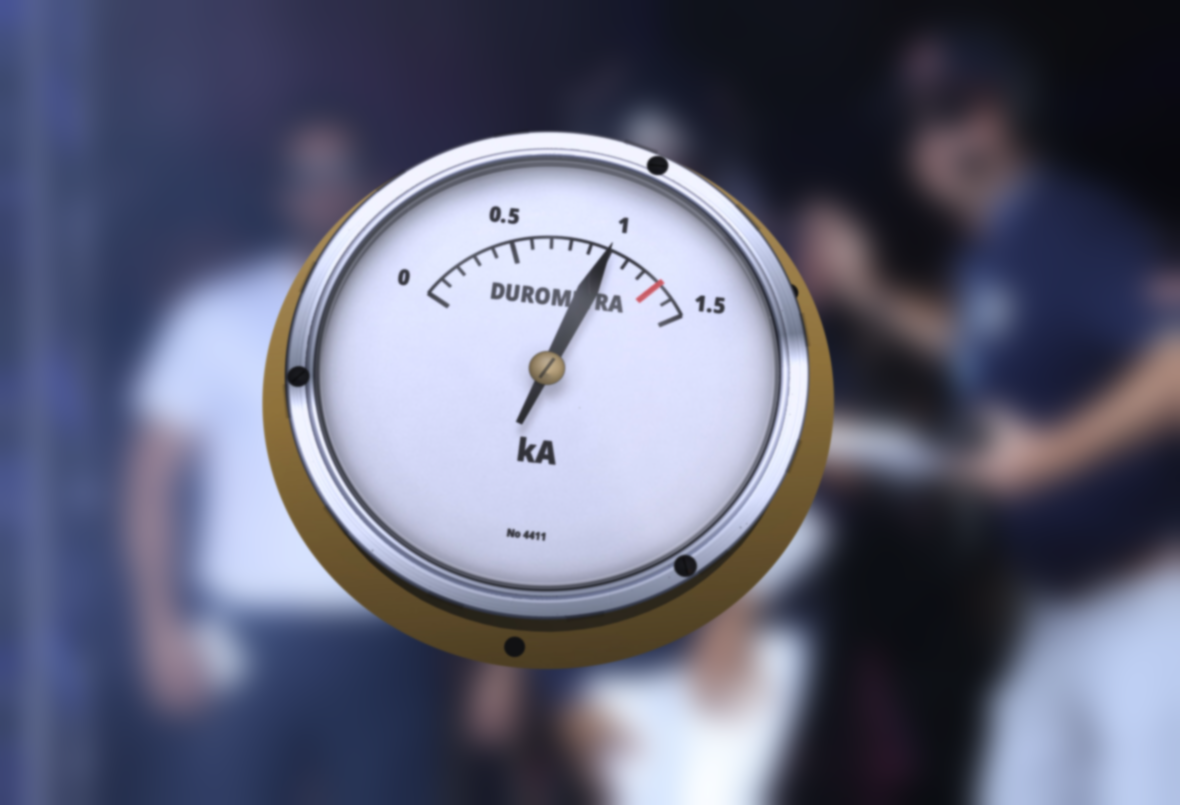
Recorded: 1 kA
